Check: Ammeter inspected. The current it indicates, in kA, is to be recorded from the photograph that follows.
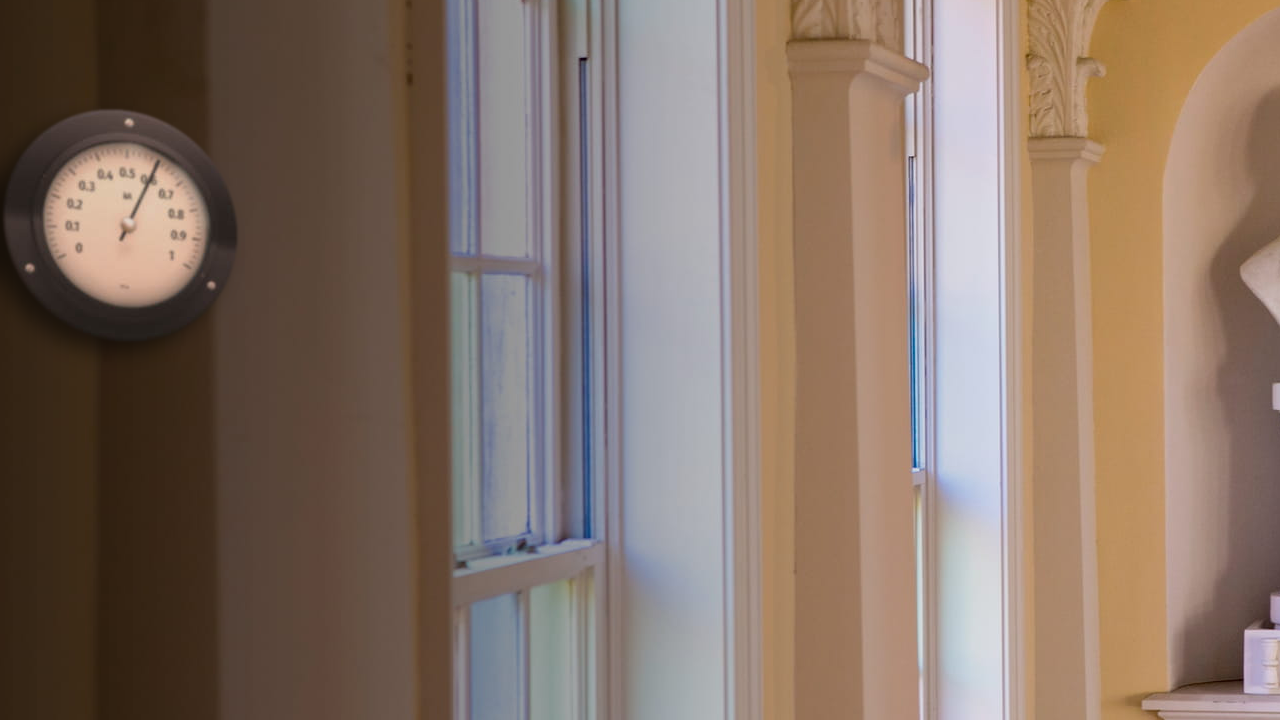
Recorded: 0.6 kA
